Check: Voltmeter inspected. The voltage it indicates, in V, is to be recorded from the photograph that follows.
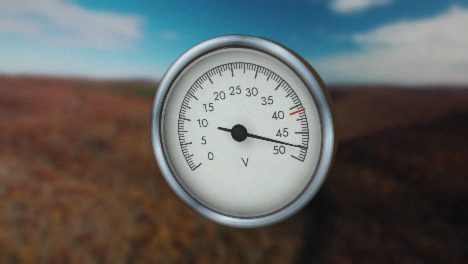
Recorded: 47.5 V
